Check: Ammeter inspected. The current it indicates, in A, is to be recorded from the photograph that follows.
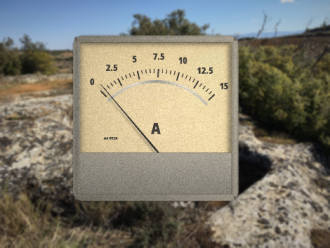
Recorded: 0.5 A
